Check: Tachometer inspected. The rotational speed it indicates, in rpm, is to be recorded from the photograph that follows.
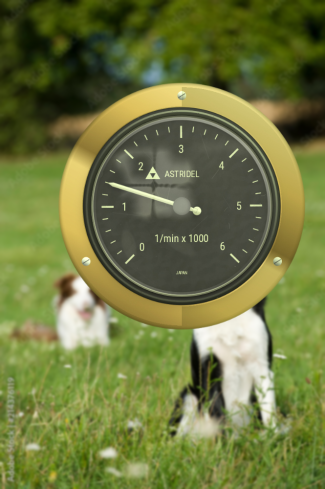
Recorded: 1400 rpm
